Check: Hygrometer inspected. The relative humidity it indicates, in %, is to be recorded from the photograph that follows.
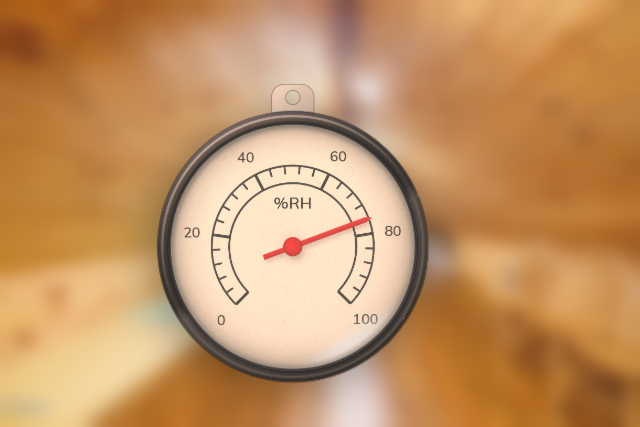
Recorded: 76 %
